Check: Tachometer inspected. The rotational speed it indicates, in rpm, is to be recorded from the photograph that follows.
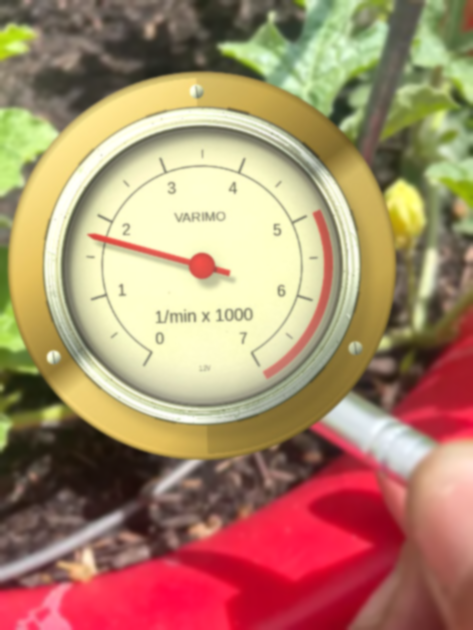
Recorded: 1750 rpm
